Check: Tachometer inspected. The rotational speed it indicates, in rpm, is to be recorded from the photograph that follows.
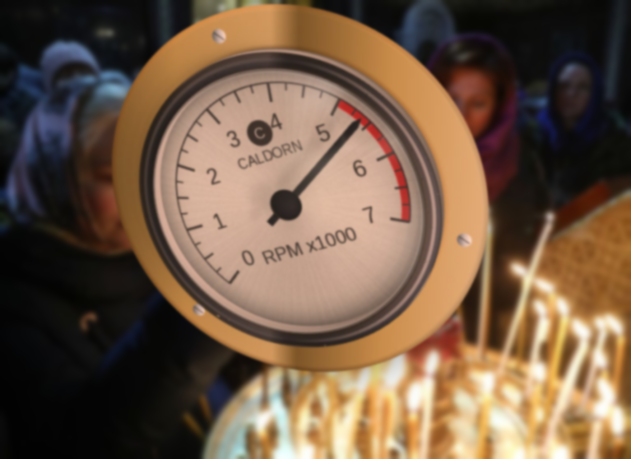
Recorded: 5375 rpm
